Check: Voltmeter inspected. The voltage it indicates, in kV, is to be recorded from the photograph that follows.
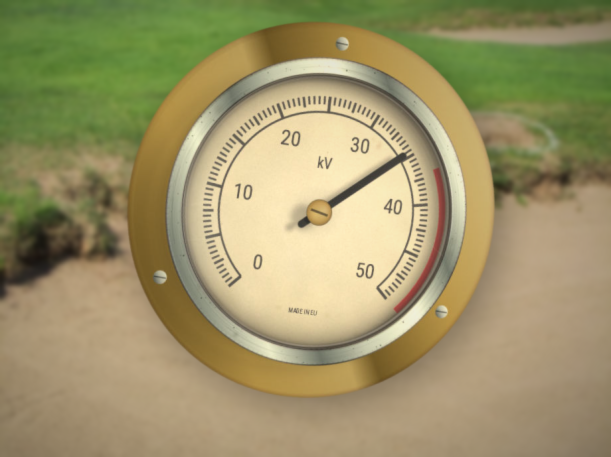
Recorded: 34.5 kV
